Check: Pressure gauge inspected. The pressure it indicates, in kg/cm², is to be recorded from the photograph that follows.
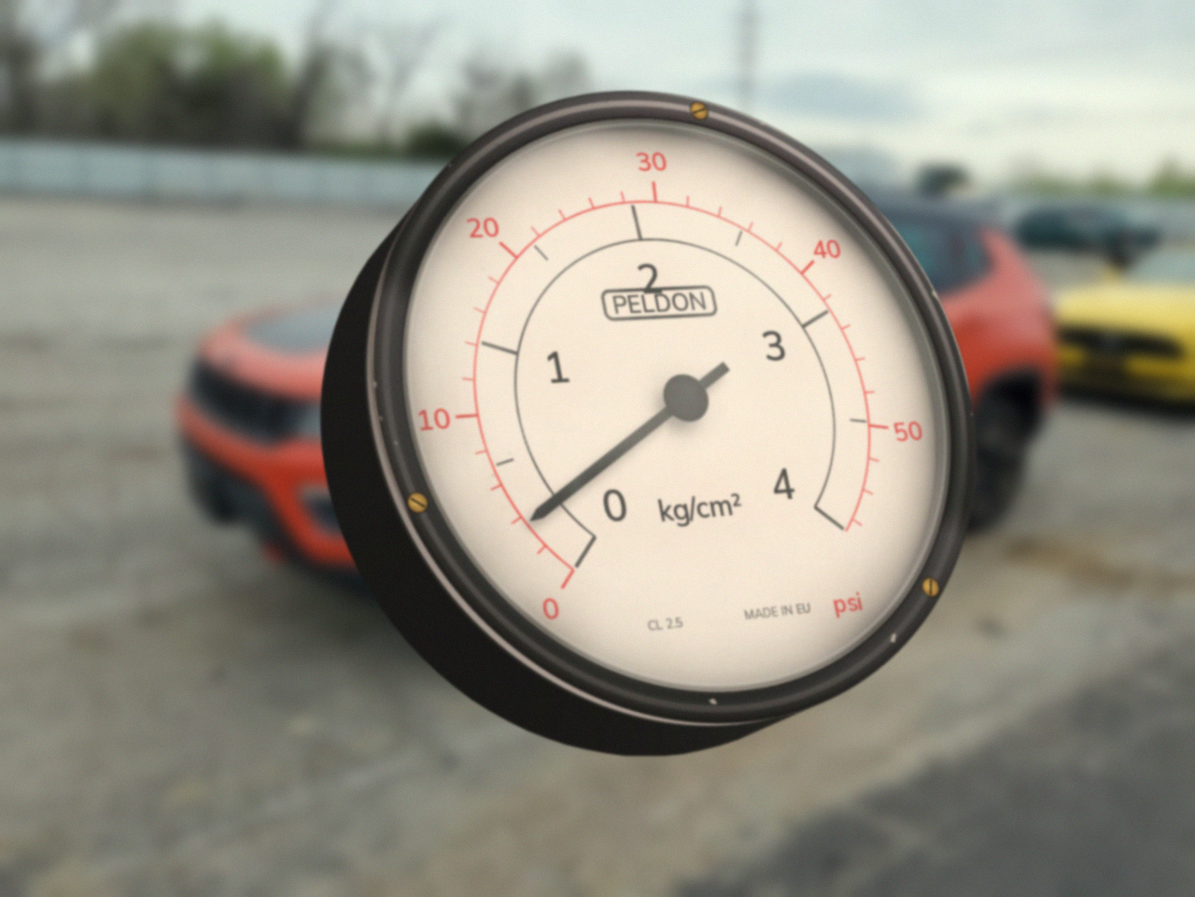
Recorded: 0.25 kg/cm²
